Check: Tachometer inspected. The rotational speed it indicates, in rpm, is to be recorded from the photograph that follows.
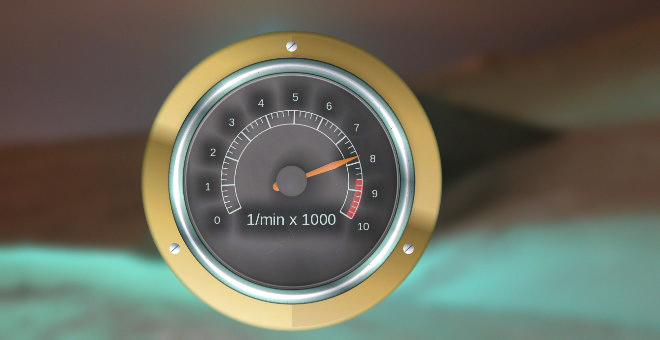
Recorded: 7800 rpm
